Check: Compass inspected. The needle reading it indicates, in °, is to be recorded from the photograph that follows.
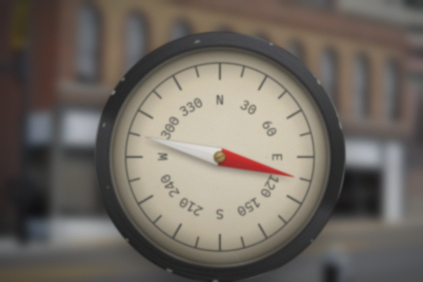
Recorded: 105 °
